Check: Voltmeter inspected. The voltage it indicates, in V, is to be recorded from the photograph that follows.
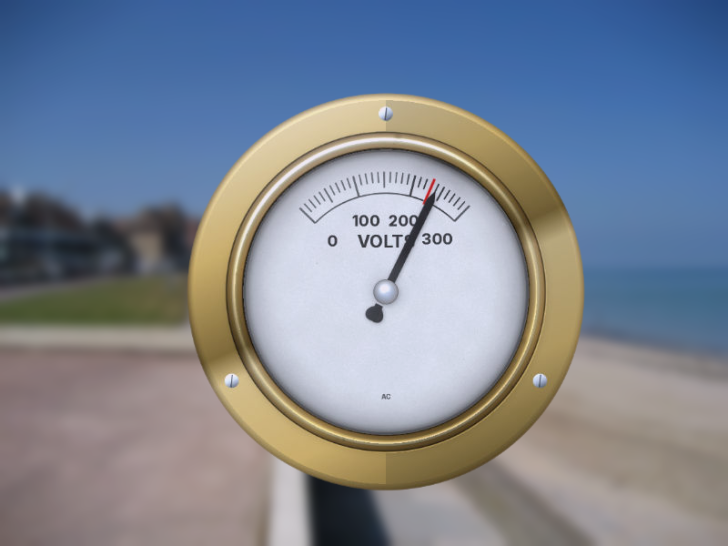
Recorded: 240 V
